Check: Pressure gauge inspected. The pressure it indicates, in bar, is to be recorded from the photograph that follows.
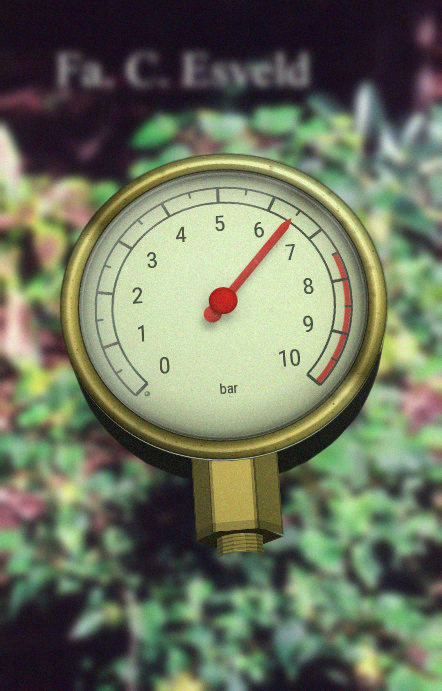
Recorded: 6.5 bar
